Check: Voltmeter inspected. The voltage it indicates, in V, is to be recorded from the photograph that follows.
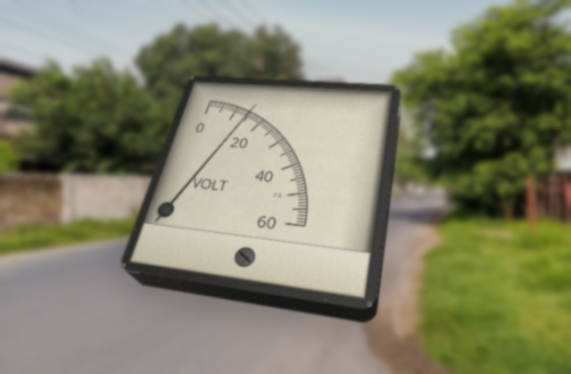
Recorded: 15 V
